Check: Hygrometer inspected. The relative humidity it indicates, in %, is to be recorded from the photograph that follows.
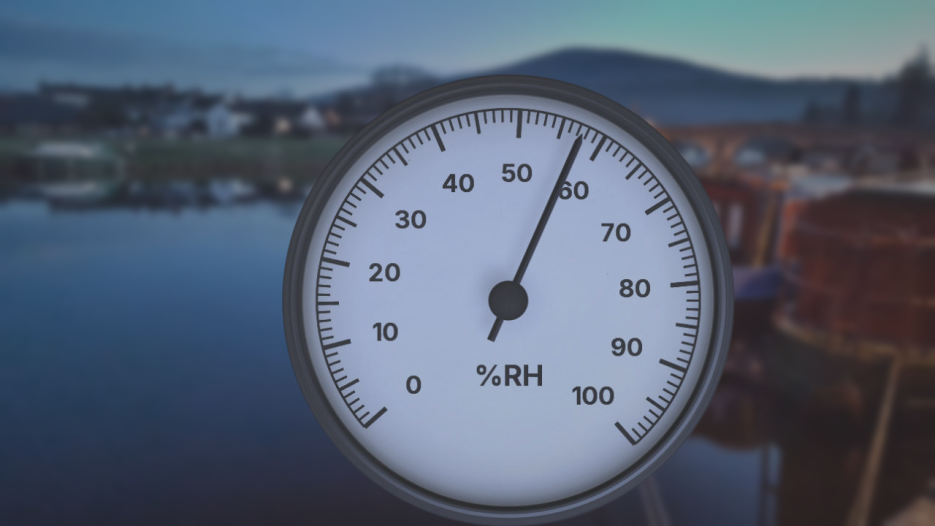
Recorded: 57.5 %
